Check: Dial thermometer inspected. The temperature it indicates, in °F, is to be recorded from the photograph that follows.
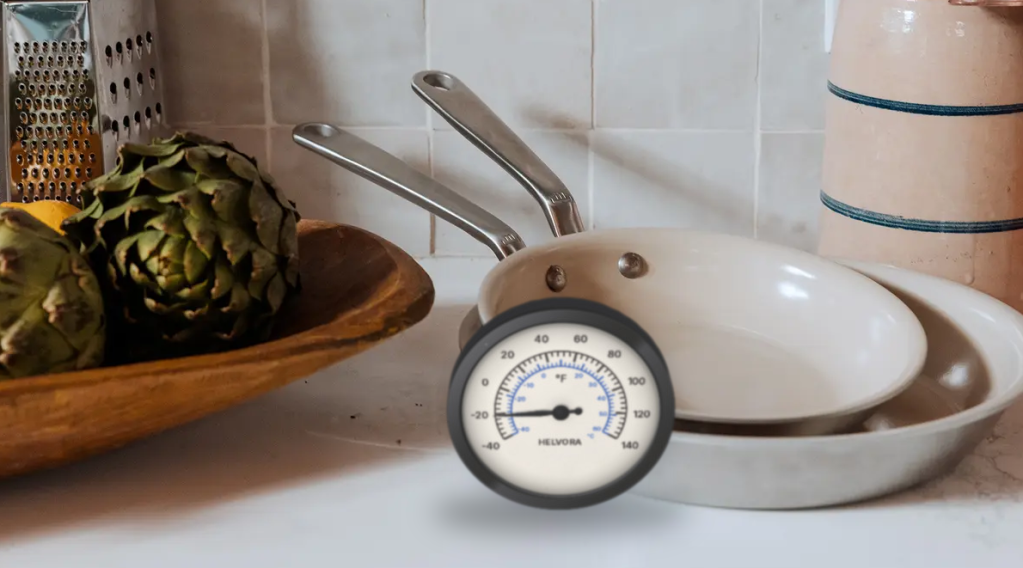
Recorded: -20 °F
